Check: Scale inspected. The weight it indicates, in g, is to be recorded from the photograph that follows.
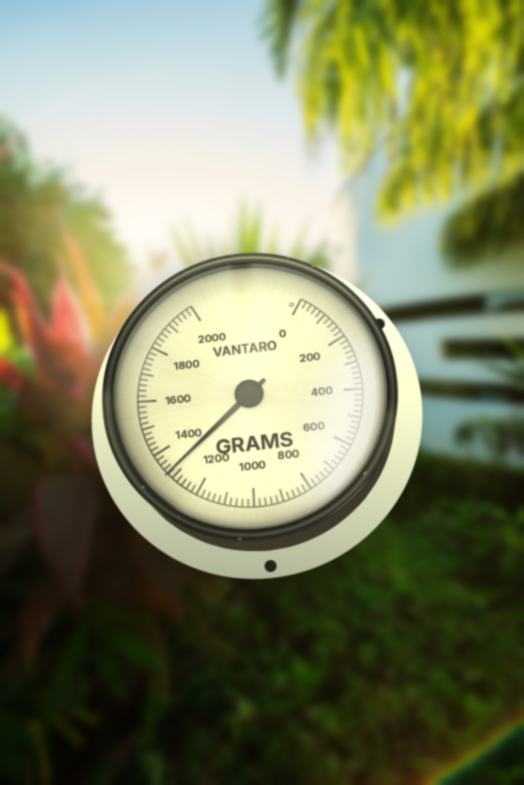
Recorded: 1320 g
